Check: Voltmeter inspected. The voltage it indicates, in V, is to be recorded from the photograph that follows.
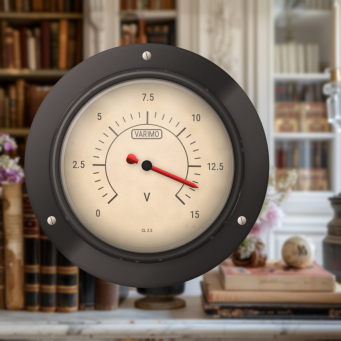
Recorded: 13.75 V
